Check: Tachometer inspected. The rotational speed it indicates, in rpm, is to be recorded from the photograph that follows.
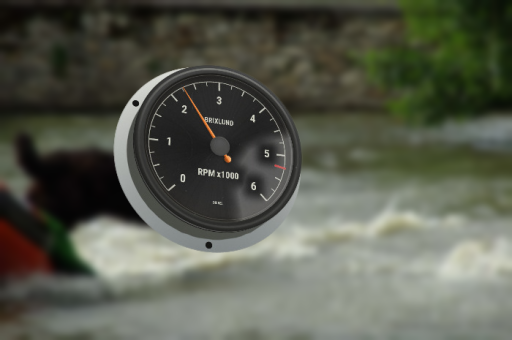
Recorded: 2250 rpm
